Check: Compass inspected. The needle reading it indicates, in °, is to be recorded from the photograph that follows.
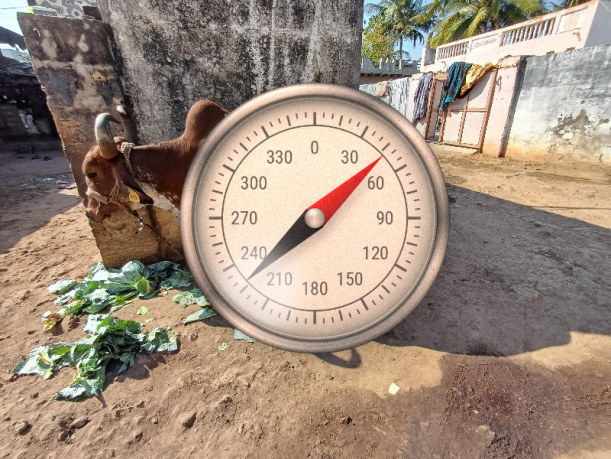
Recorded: 47.5 °
